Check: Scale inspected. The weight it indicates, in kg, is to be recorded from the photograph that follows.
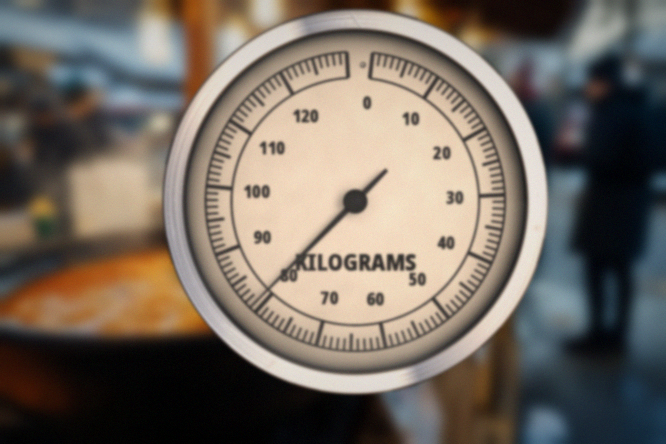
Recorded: 81 kg
